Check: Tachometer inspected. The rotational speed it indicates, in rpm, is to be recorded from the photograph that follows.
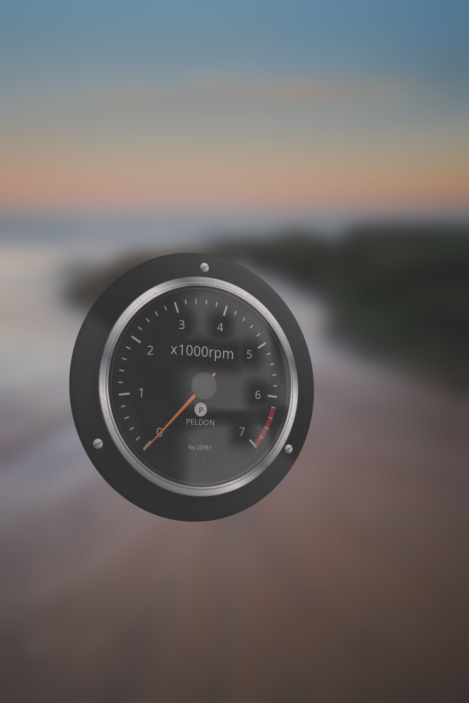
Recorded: 0 rpm
